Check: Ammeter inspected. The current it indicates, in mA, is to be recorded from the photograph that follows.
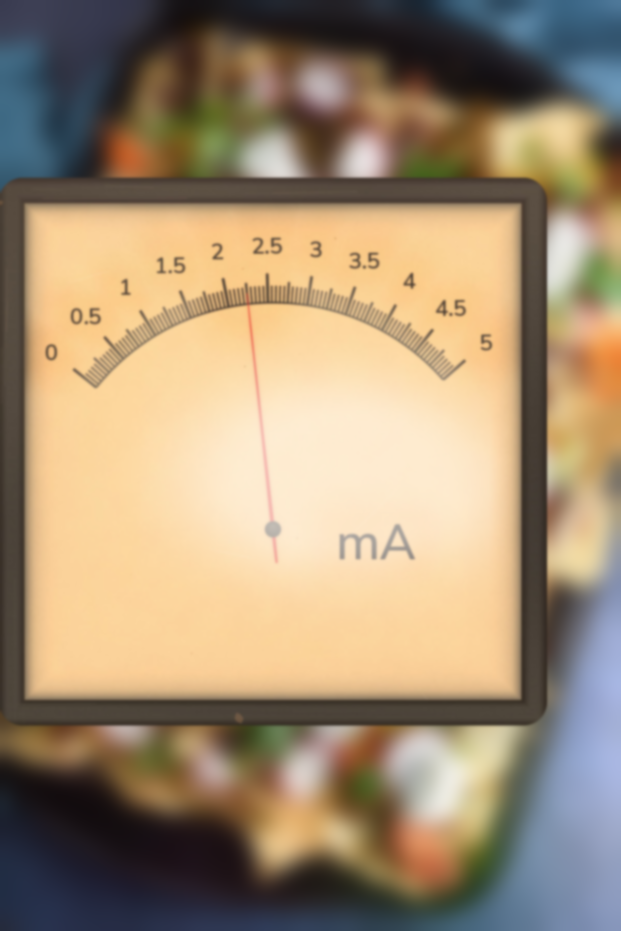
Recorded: 2.25 mA
